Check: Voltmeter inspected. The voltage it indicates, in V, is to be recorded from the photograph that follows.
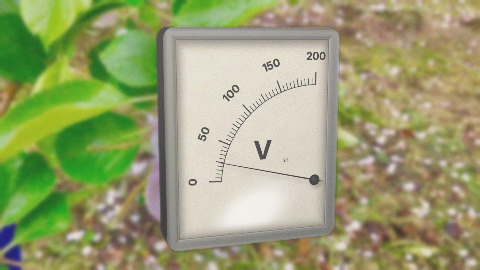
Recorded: 25 V
